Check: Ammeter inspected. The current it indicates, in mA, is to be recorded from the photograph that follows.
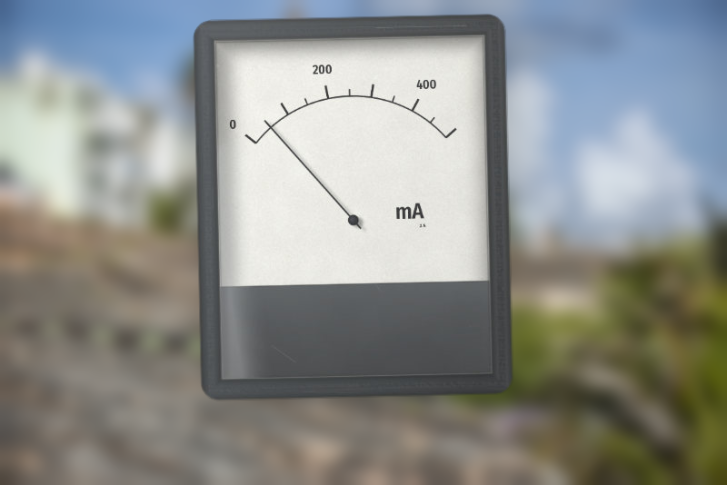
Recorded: 50 mA
